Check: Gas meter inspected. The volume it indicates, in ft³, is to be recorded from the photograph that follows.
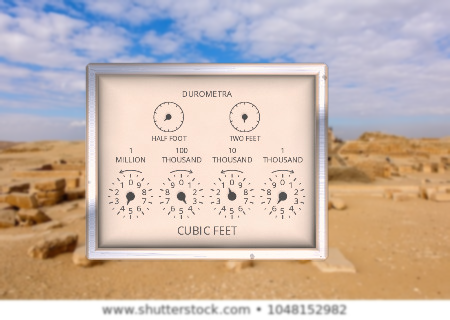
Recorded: 440600 ft³
